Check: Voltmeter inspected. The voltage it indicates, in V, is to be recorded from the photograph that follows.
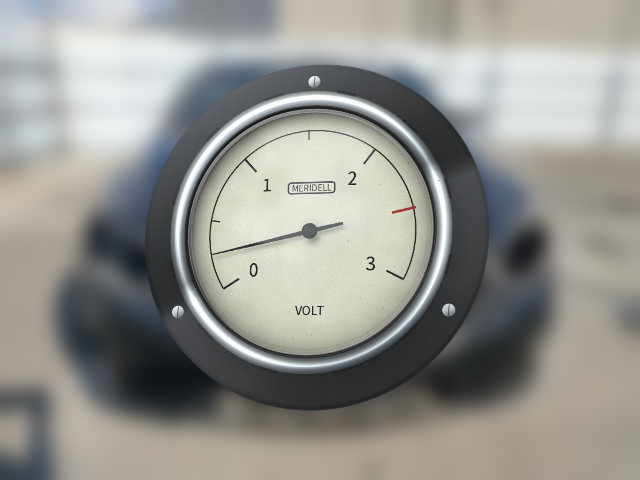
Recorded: 0.25 V
